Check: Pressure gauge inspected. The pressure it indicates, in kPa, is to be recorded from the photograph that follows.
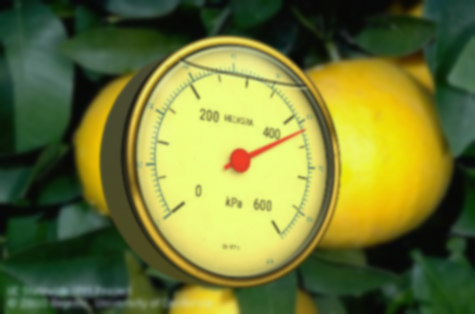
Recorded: 425 kPa
